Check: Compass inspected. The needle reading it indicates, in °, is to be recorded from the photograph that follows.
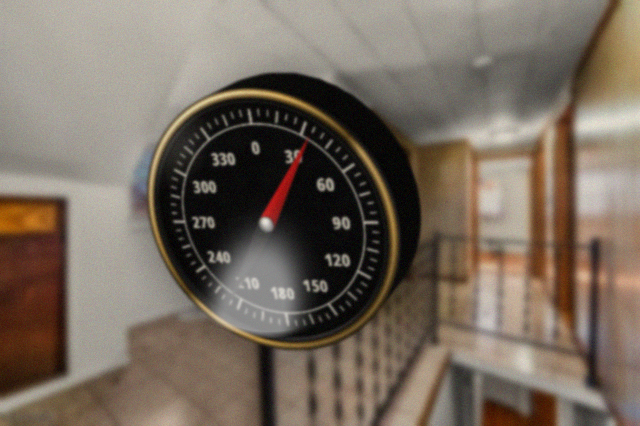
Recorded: 35 °
